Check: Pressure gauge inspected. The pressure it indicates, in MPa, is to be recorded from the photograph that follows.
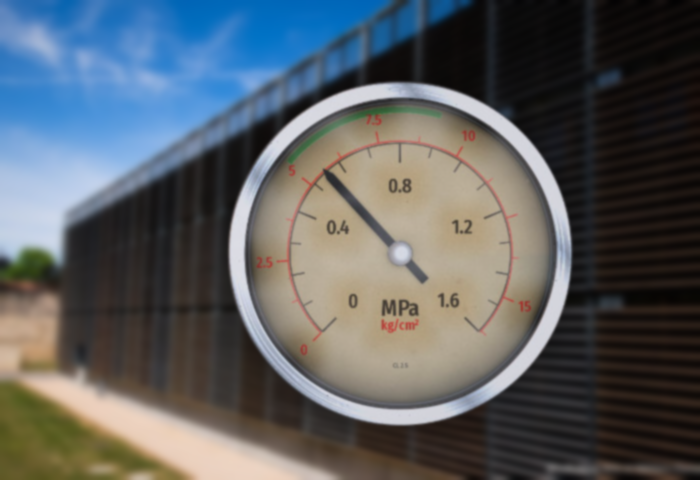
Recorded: 0.55 MPa
